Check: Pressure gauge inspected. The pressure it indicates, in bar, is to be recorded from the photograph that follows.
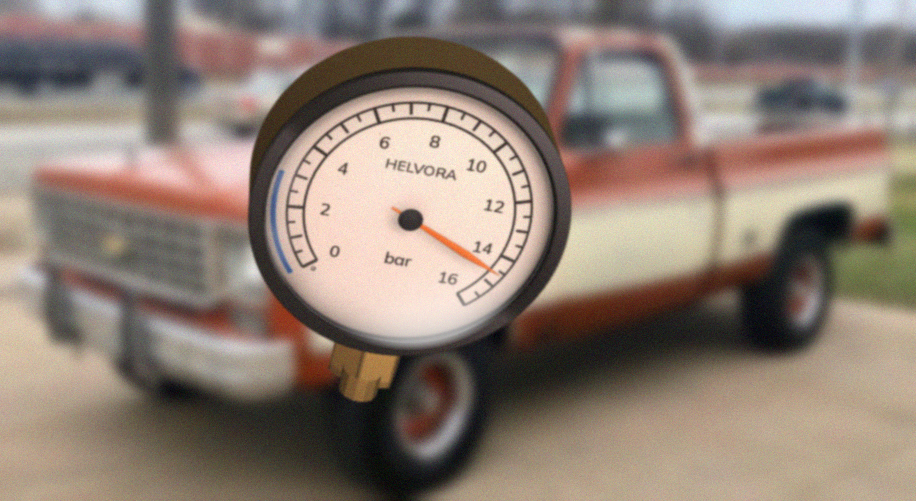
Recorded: 14.5 bar
